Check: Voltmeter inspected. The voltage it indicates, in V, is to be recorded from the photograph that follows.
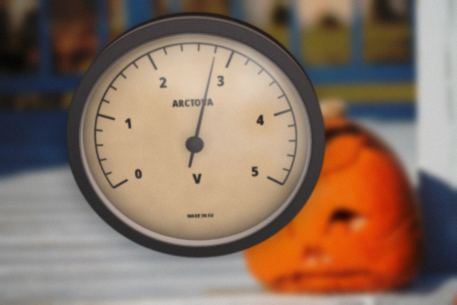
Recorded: 2.8 V
